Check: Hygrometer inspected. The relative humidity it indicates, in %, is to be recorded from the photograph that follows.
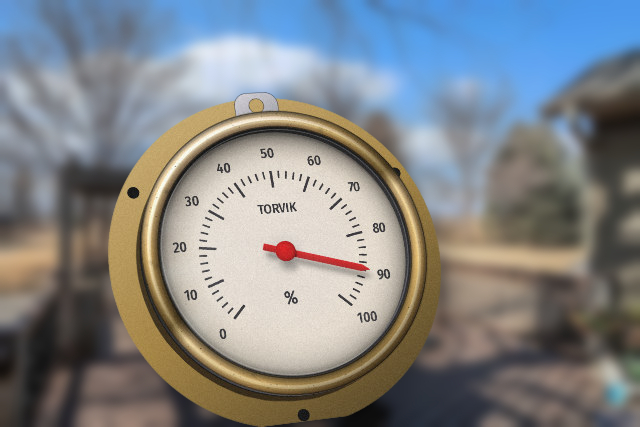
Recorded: 90 %
